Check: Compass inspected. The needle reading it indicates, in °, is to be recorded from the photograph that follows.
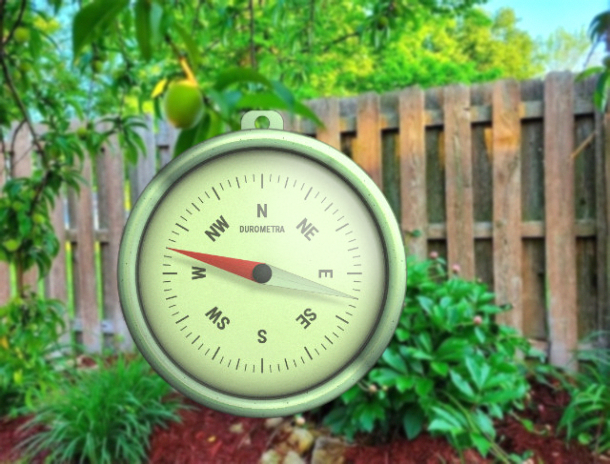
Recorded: 285 °
